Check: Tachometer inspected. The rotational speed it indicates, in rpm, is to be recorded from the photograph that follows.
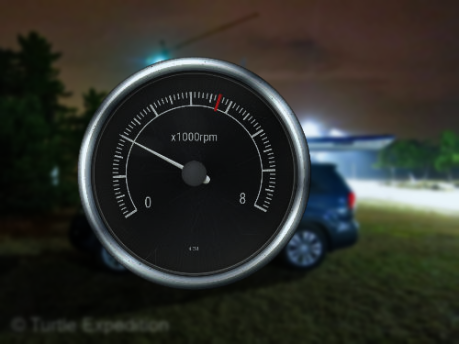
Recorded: 2000 rpm
